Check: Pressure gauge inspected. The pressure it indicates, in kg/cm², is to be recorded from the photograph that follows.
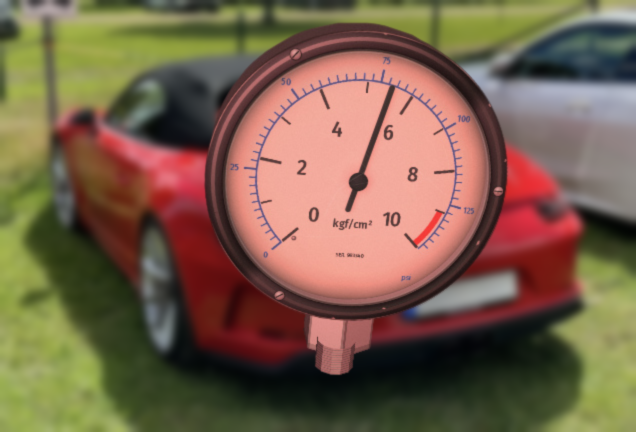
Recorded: 5.5 kg/cm²
